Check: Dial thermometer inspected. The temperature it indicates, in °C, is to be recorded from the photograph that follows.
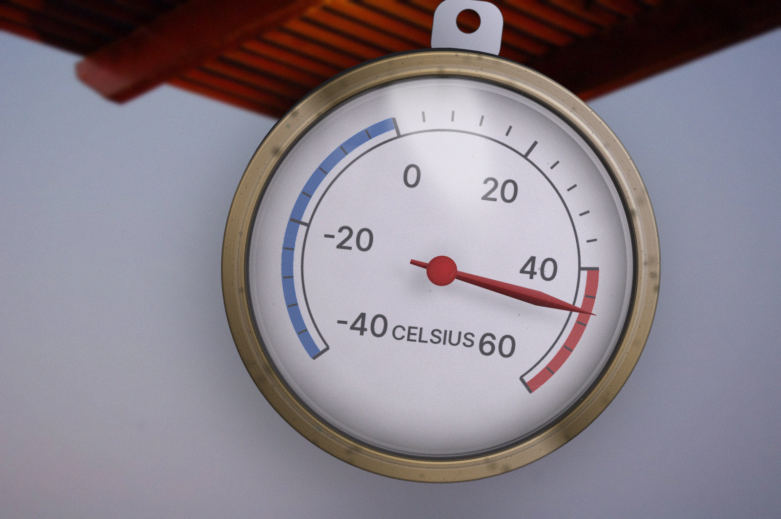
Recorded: 46 °C
